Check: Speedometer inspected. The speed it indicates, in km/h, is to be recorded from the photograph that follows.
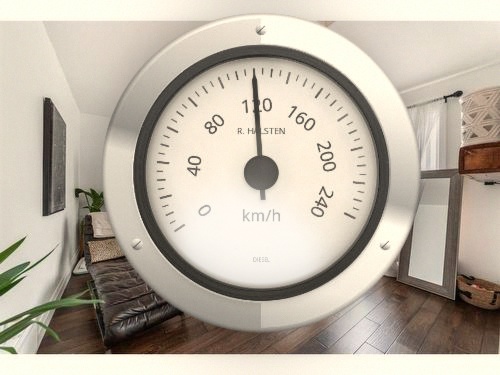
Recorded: 120 km/h
